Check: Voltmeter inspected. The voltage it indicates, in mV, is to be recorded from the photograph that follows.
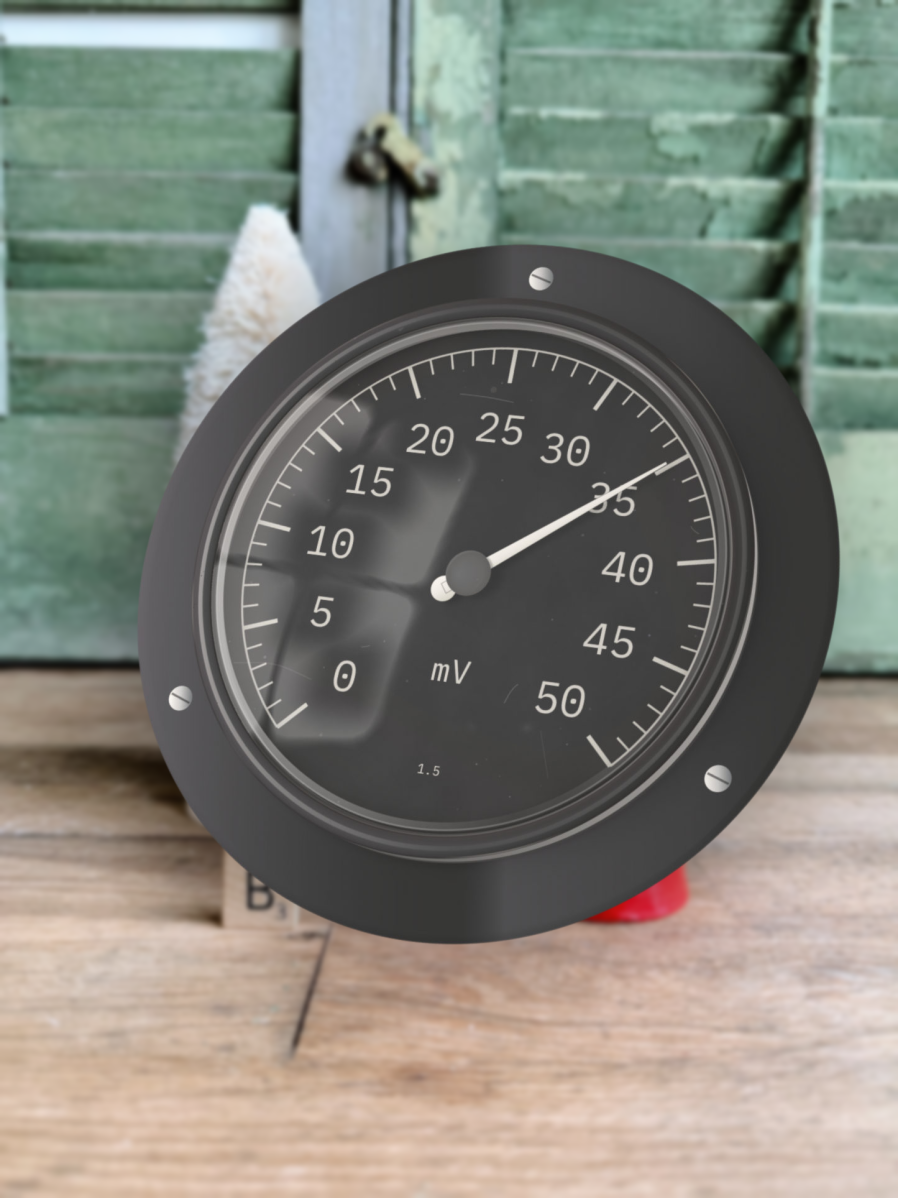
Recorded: 35 mV
